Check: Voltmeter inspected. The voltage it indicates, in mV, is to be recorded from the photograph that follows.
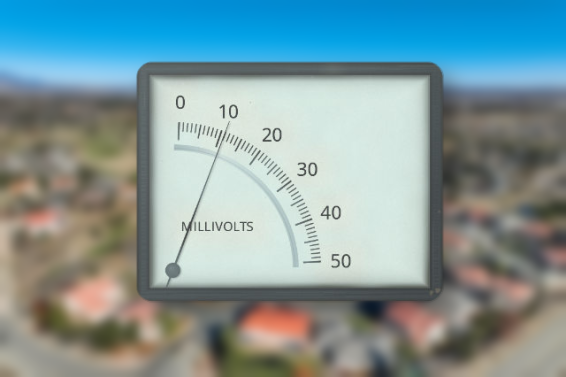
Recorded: 11 mV
